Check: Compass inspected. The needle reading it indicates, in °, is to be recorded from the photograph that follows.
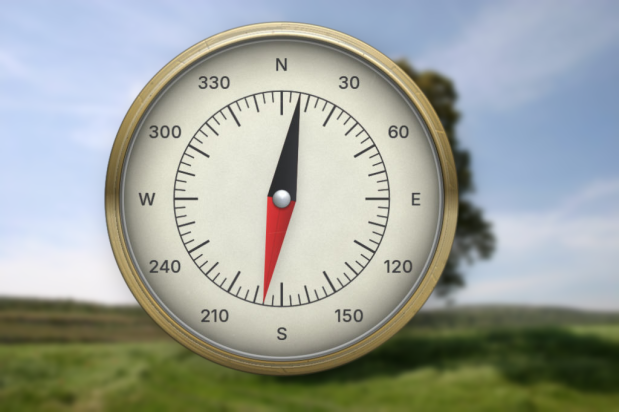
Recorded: 190 °
